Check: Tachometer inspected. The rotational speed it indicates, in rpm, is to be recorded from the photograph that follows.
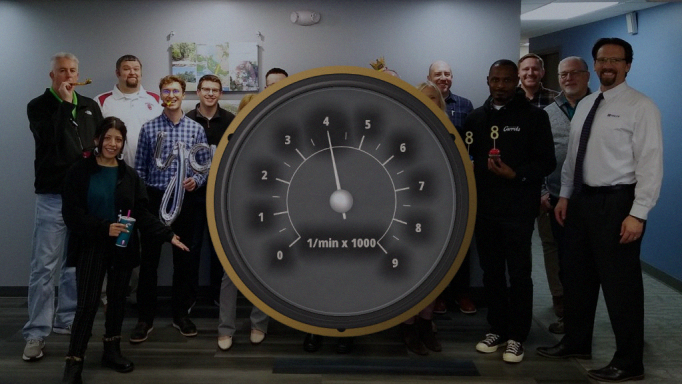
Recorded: 4000 rpm
